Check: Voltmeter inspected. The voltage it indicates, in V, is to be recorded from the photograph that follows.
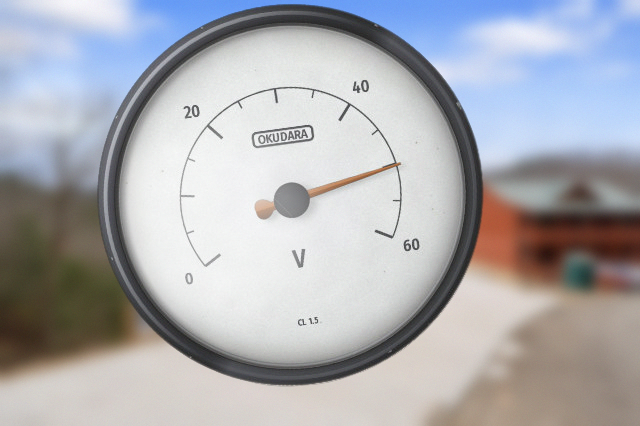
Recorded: 50 V
